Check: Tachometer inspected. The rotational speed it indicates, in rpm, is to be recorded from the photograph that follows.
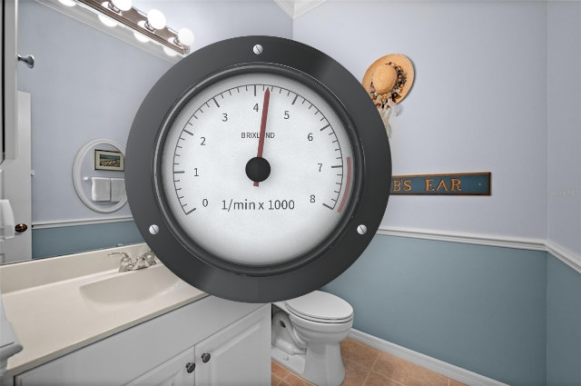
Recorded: 4300 rpm
